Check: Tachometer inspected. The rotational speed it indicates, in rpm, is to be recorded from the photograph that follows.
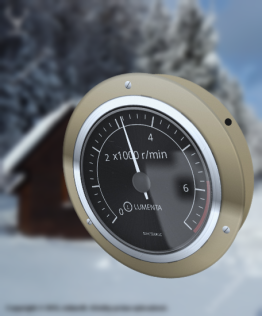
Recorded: 3200 rpm
